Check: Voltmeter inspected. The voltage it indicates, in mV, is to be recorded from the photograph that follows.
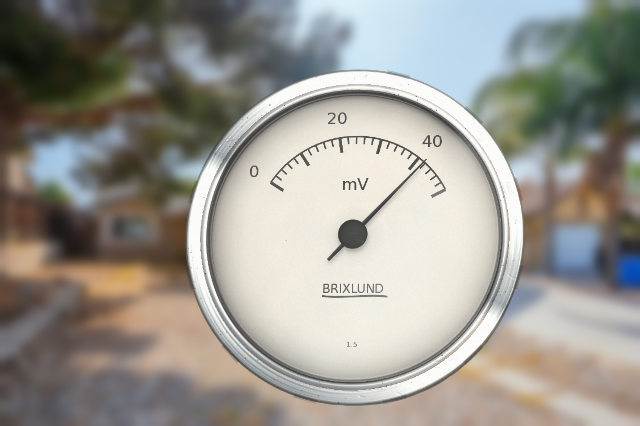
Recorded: 42 mV
